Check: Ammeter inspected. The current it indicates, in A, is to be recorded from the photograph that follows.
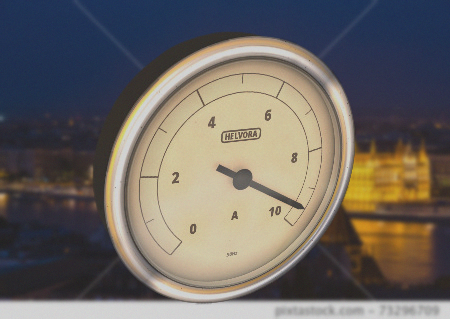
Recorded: 9.5 A
